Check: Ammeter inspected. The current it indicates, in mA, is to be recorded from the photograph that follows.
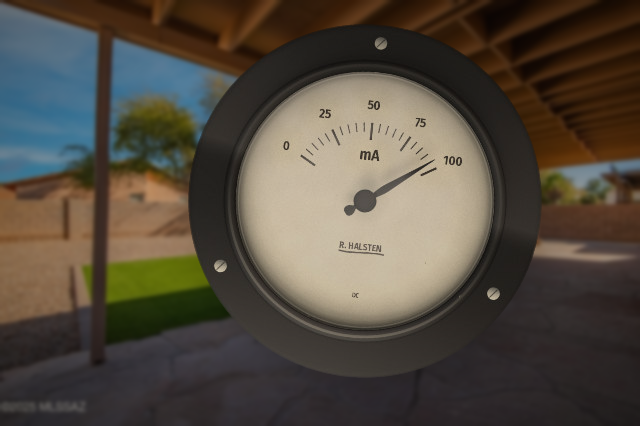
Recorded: 95 mA
